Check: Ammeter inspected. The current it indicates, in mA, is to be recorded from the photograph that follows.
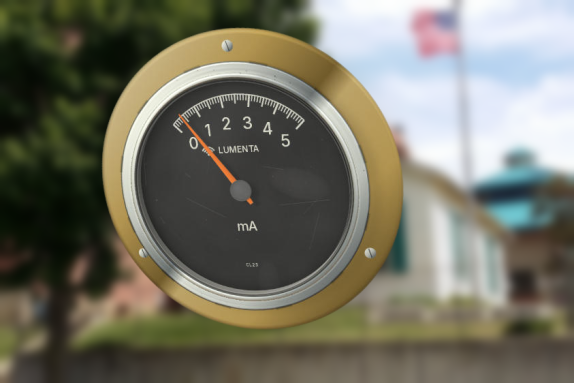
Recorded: 0.5 mA
